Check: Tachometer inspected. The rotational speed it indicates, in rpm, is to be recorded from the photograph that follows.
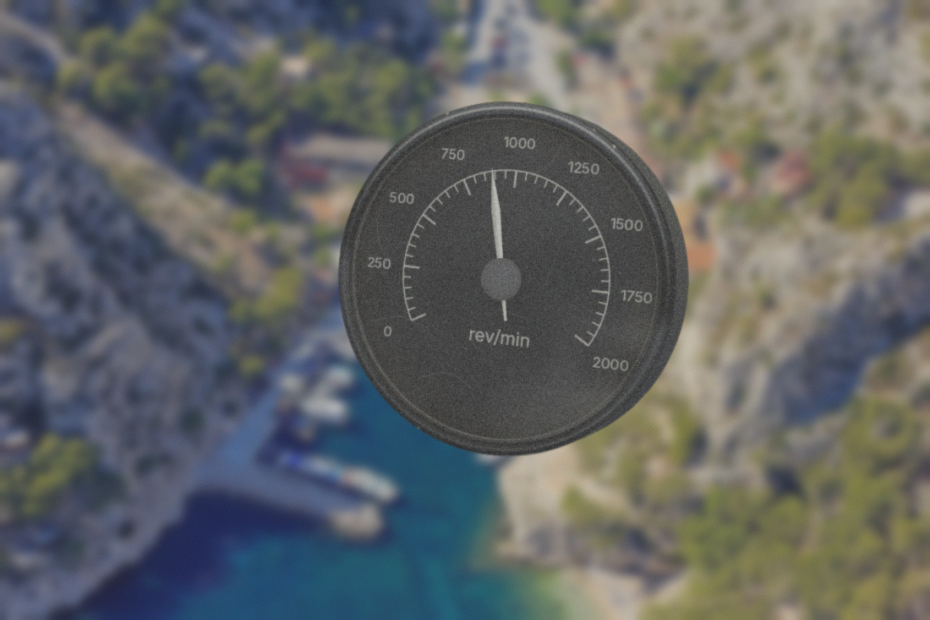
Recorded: 900 rpm
